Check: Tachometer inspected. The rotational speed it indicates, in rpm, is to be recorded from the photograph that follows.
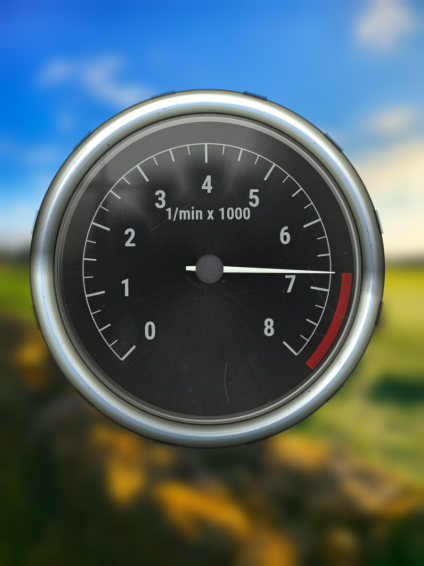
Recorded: 6750 rpm
